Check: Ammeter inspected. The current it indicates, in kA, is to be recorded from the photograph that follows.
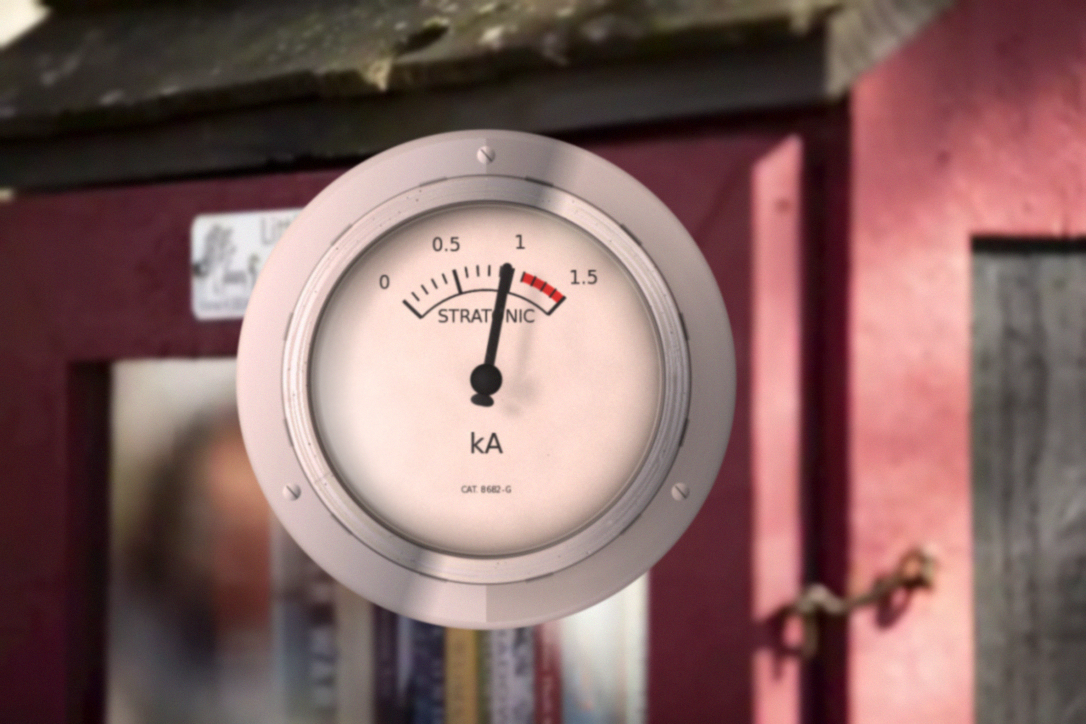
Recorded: 0.95 kA
